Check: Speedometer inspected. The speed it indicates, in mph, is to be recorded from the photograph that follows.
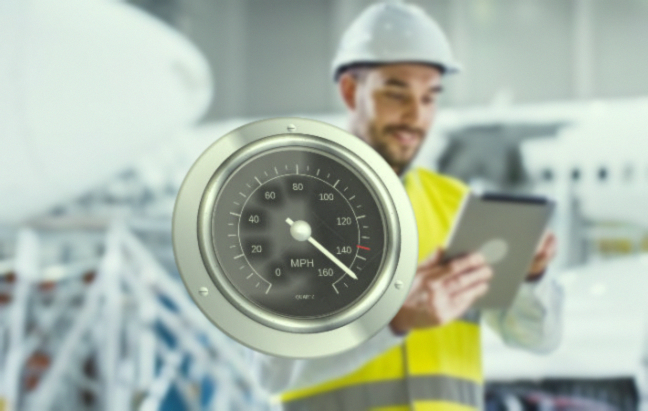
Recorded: 150 mph
